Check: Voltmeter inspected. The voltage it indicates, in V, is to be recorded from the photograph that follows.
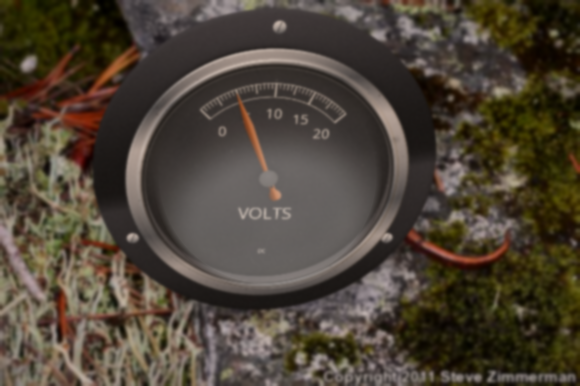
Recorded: 5 V
